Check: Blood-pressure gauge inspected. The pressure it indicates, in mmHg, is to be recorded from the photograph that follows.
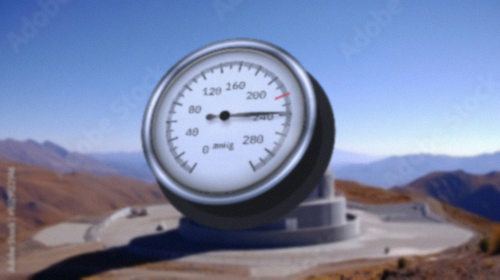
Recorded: 240 mmHg
